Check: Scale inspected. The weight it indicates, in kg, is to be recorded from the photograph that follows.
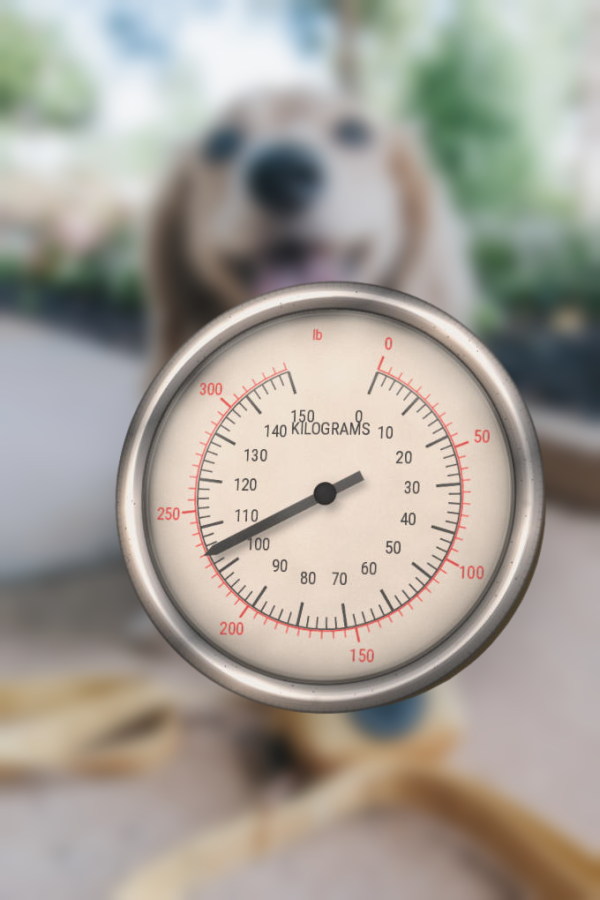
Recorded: 104 kg
